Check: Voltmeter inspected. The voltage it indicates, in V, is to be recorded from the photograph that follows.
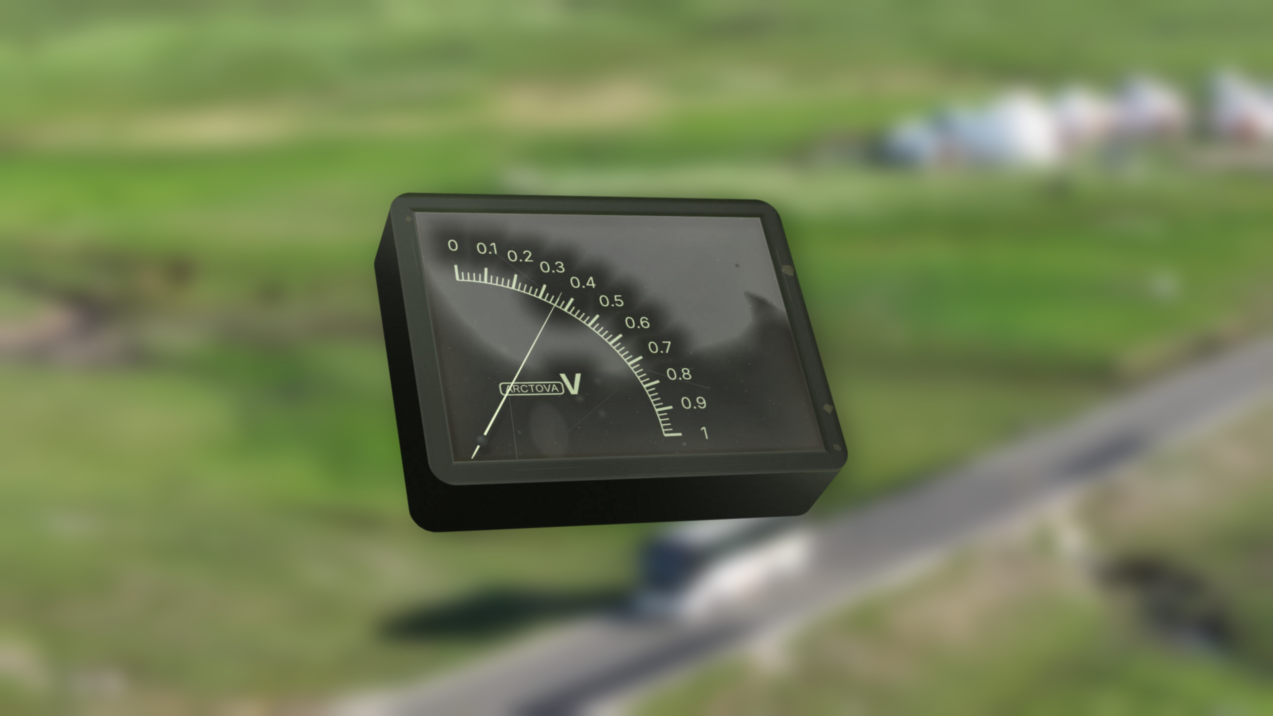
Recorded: 0.36 V
